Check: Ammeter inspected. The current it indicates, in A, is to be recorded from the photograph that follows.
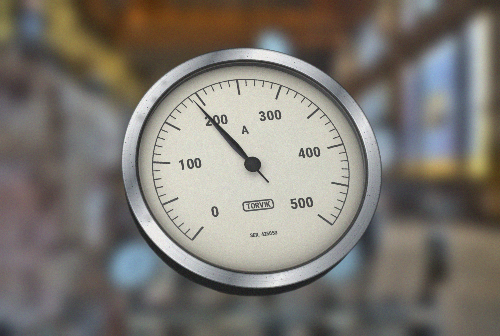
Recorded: 190 A
